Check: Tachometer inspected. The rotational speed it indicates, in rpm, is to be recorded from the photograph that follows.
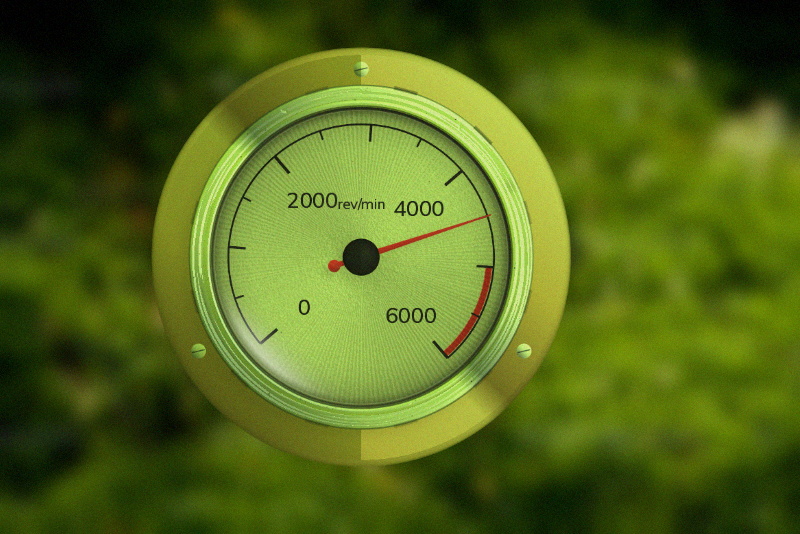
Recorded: 4500 rpm
